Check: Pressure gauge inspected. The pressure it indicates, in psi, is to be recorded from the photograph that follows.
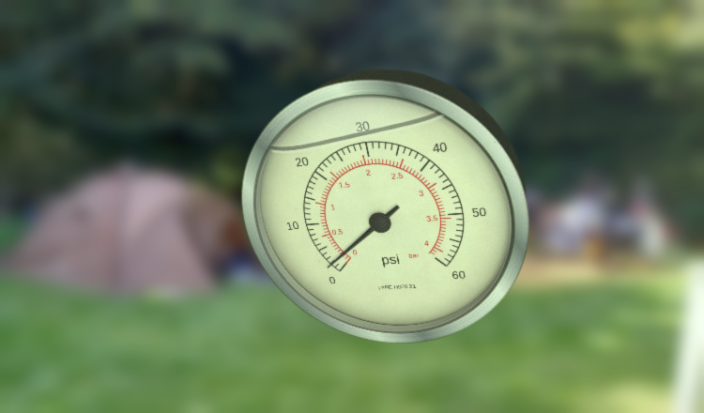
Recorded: 2 psi
